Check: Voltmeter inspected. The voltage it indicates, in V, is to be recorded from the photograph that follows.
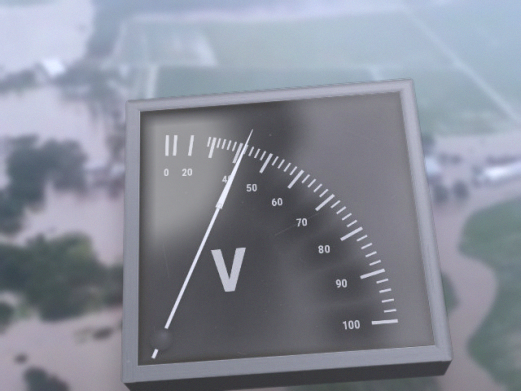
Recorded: 42 V
